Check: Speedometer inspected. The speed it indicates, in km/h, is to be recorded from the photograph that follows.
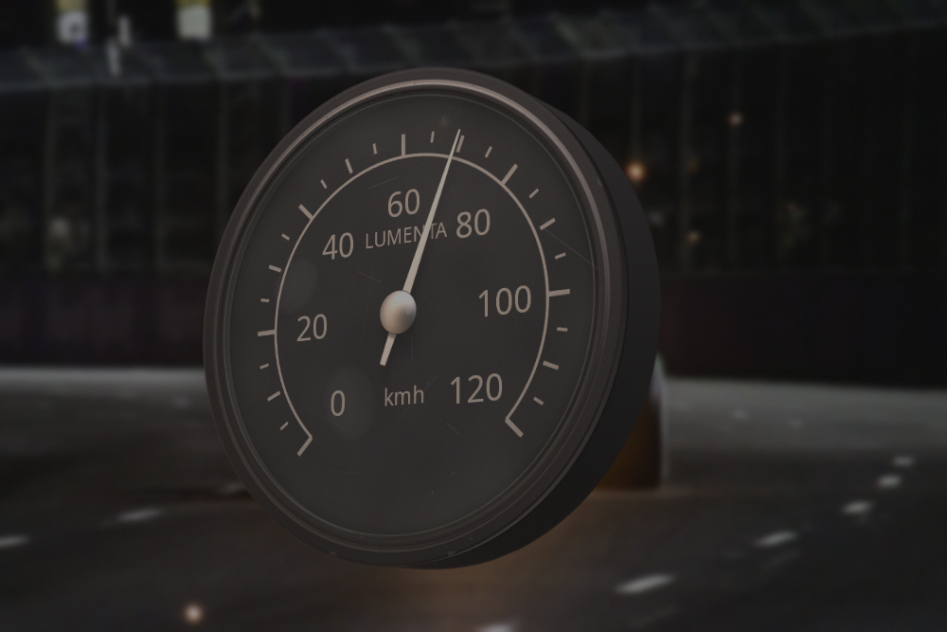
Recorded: 70 km/h
